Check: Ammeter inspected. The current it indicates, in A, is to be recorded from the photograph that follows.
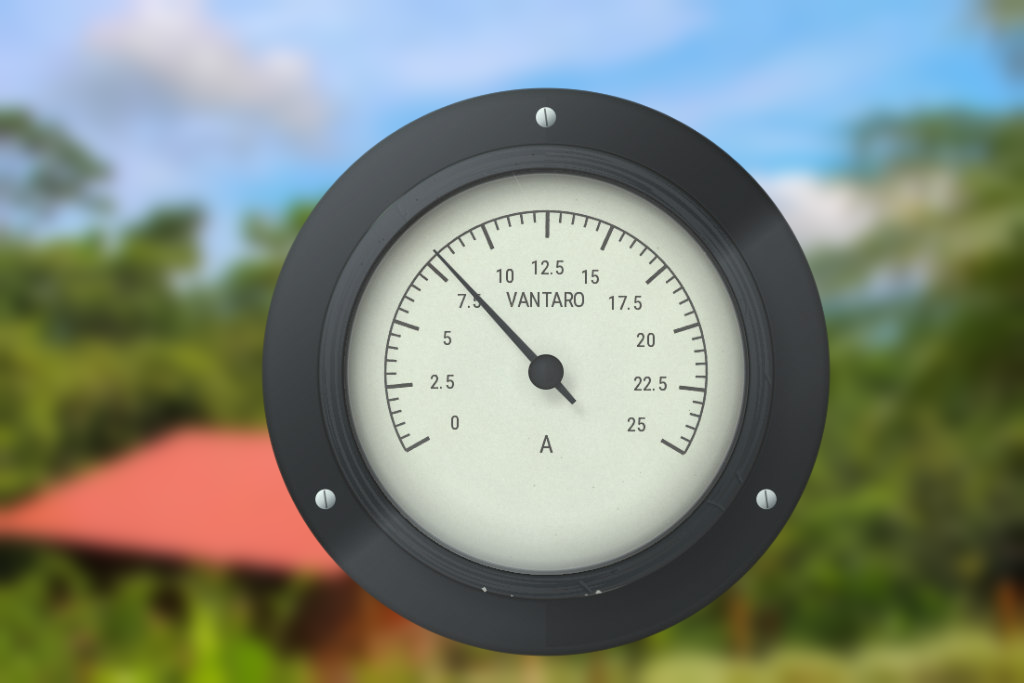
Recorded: 8 A
